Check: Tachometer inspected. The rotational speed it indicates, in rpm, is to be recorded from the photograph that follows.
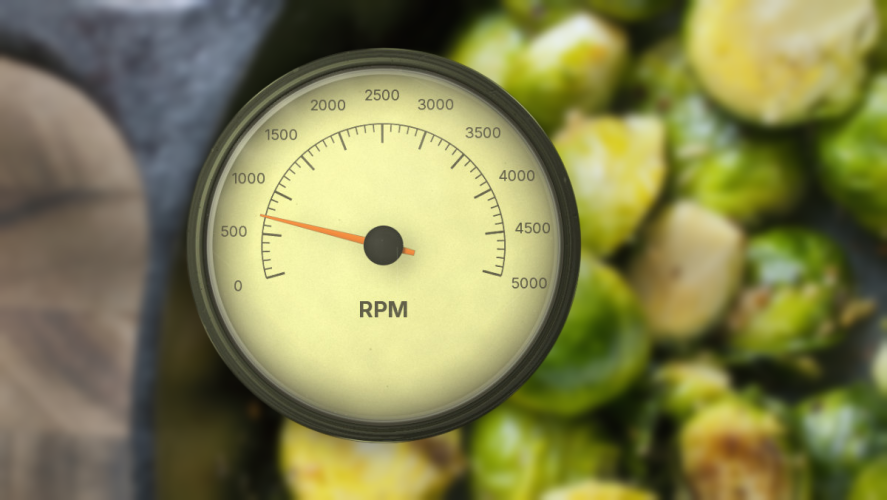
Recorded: 700 rpm
